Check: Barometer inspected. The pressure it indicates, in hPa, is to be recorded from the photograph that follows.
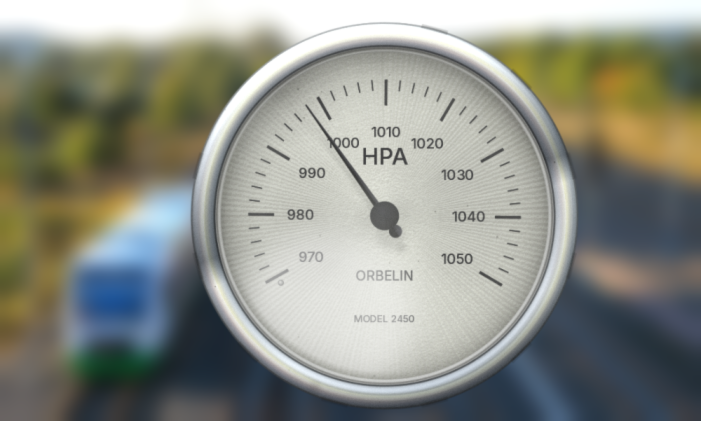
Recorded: 998 hPa
